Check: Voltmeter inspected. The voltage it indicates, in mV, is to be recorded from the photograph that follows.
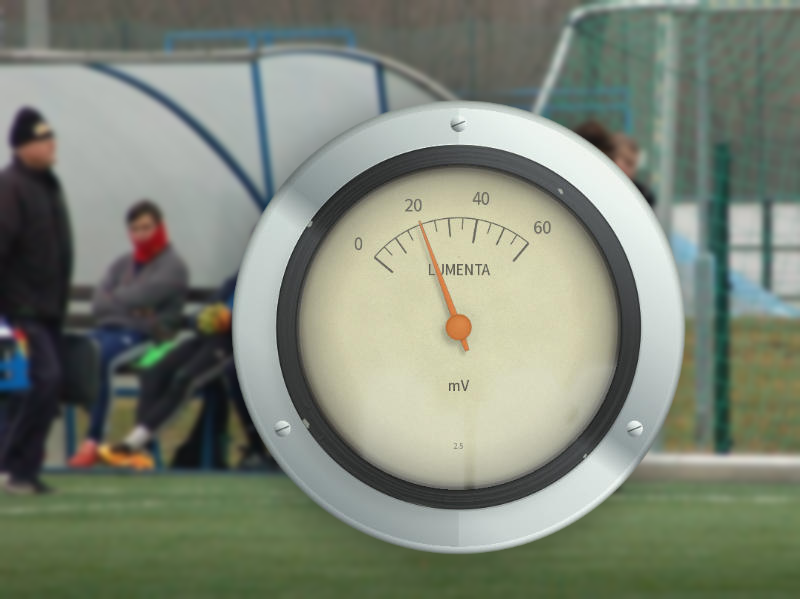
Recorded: 20 mV
